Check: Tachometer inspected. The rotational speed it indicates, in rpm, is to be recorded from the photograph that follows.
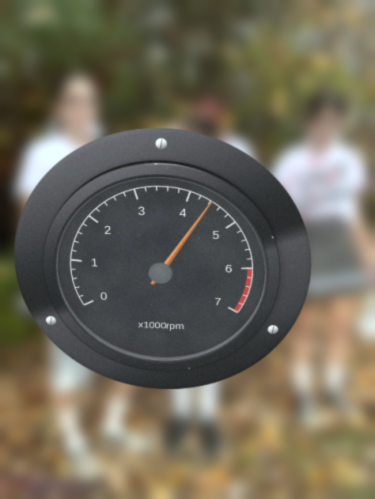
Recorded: 4400 rpm
